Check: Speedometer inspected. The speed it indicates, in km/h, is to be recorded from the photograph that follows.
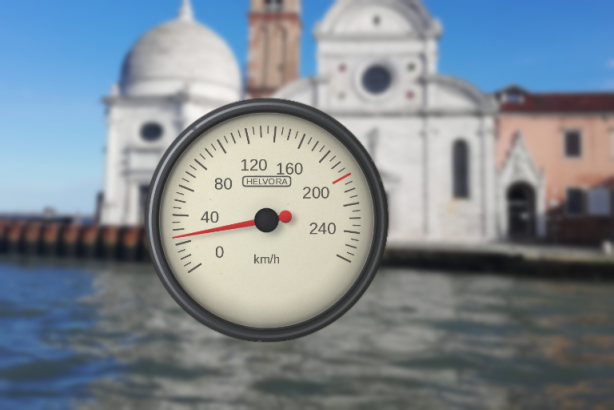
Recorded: 25 km/h
